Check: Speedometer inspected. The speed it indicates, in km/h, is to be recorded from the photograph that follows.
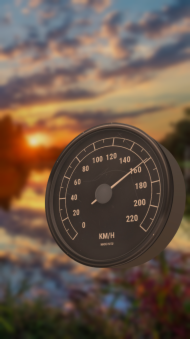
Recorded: 160 km/h
